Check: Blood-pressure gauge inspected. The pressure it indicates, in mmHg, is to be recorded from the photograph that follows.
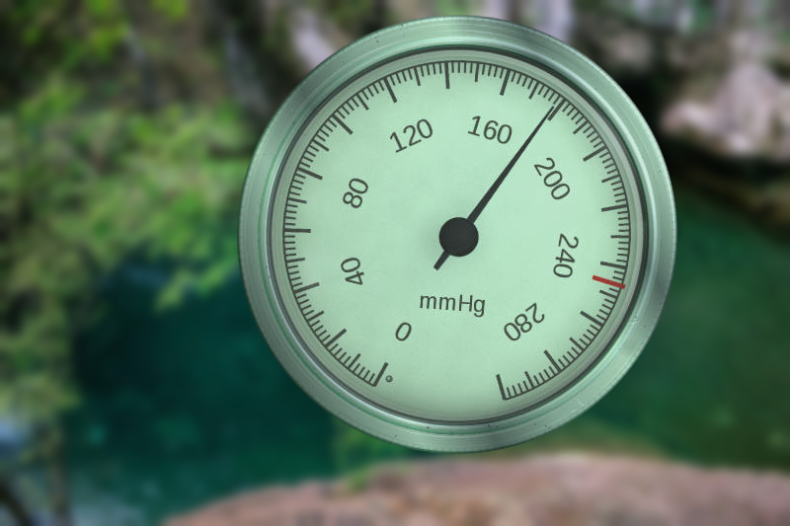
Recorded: 178 mmHg
